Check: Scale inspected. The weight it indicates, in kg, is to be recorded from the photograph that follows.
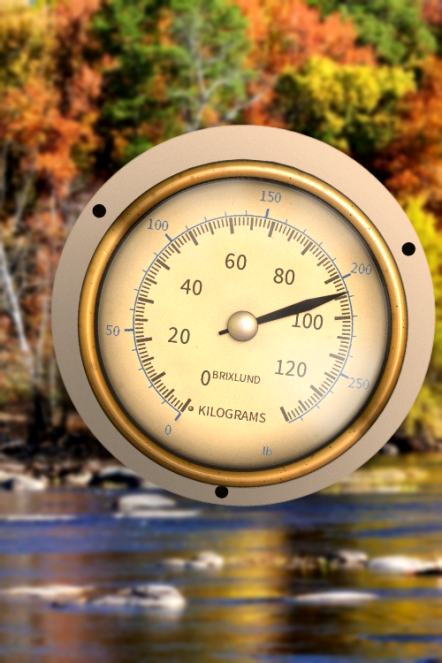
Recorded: 94 kg
